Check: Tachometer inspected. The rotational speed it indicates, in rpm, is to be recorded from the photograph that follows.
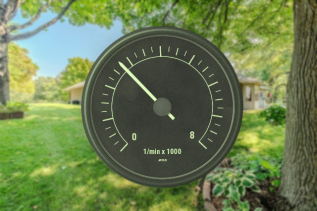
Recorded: 2750 rpm
